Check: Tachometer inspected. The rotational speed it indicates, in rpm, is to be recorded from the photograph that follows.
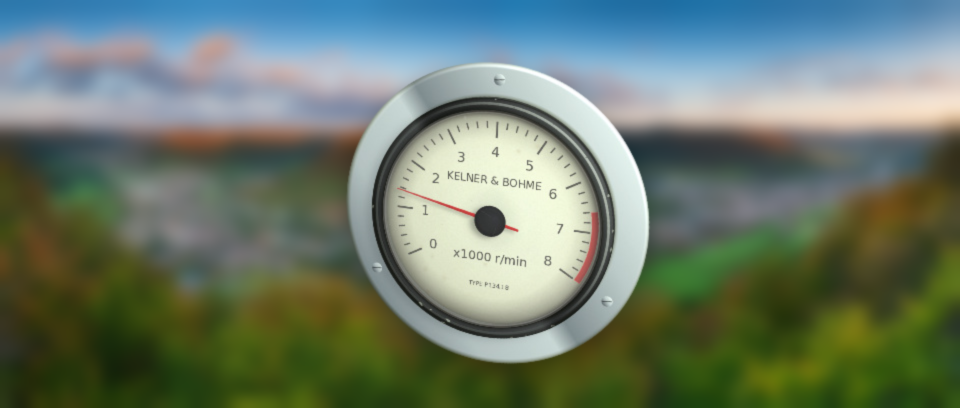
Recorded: 1400 rpm
